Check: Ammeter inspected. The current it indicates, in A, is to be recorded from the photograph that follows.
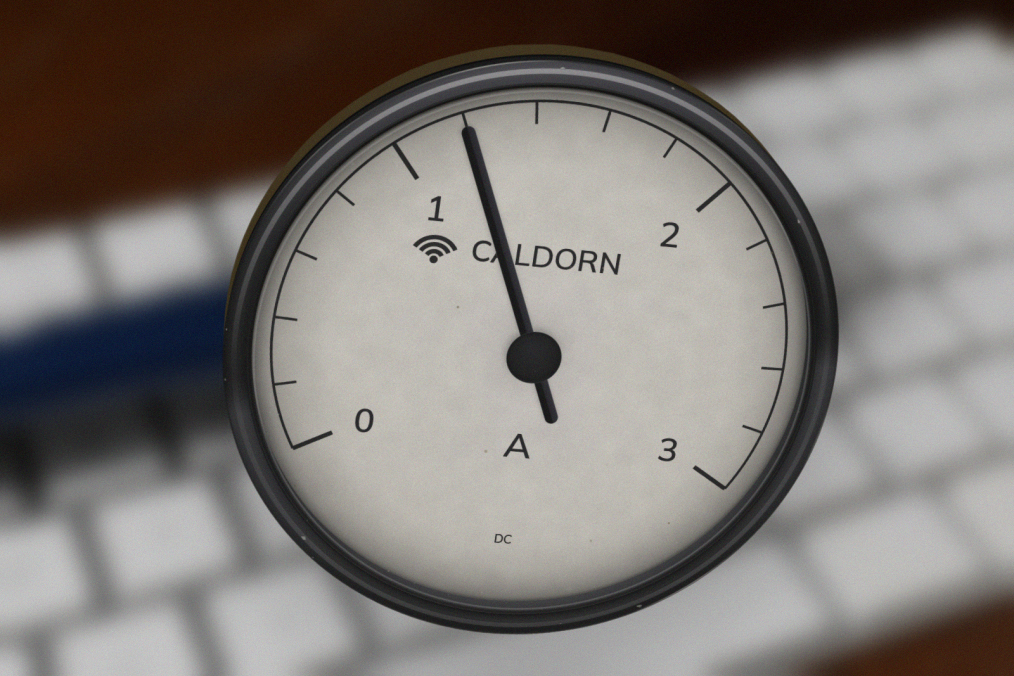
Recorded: 1.2 A
